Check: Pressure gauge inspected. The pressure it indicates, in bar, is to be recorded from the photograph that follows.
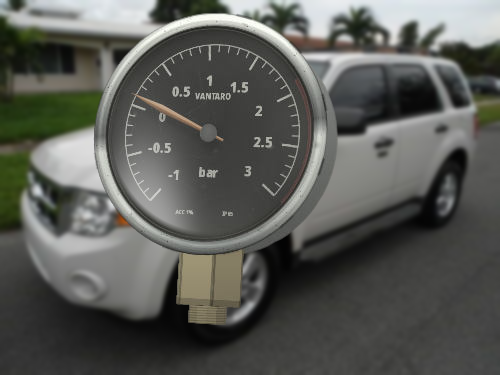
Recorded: 0.1 bar
